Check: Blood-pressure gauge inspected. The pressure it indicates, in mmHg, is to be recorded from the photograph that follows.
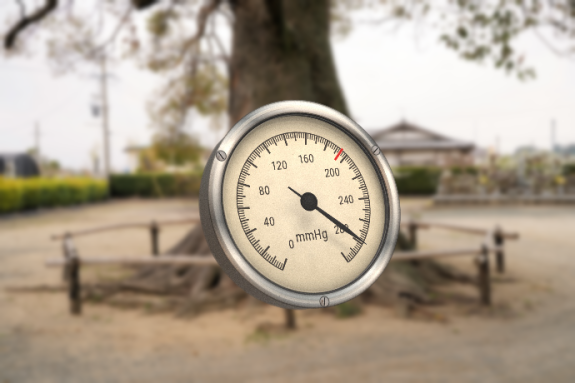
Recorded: 280 mmHg
